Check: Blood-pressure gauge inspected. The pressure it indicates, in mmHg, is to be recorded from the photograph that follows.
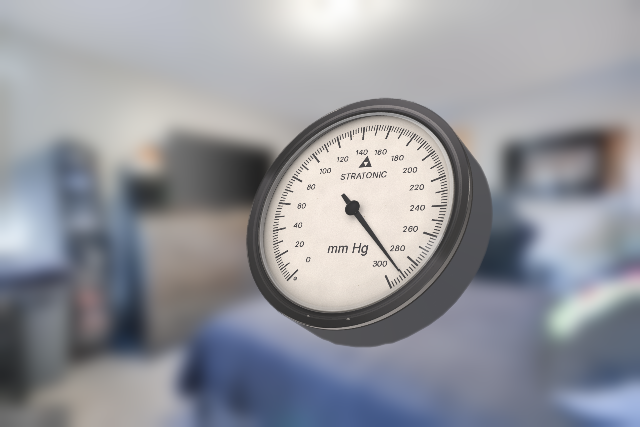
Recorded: 290 mmHg
